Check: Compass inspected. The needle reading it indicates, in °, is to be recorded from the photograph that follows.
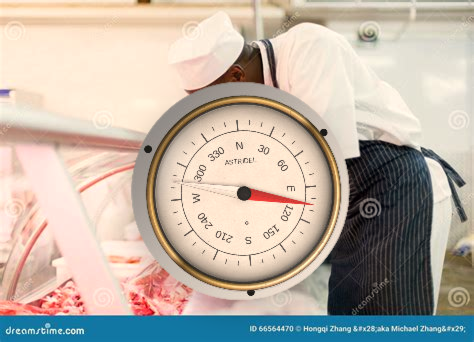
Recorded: 105 °
